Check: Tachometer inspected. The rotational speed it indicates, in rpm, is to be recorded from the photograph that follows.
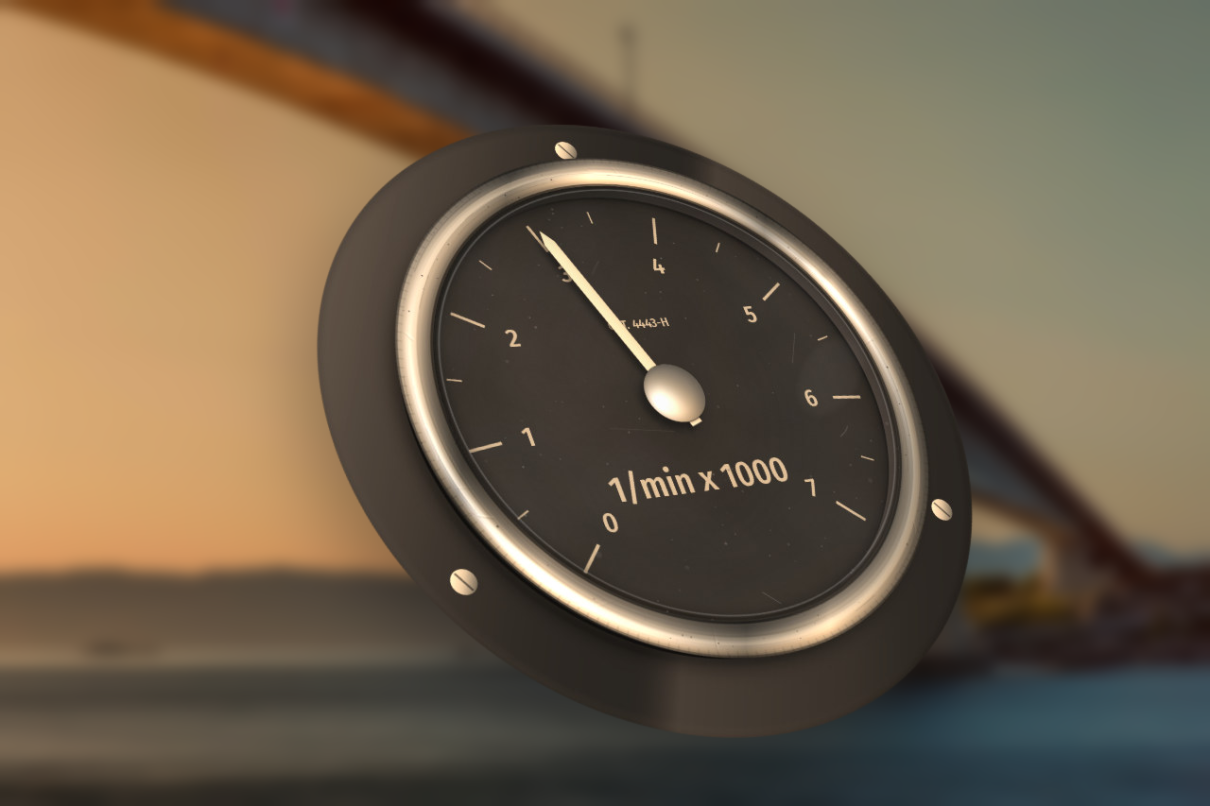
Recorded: 3000 rpm
